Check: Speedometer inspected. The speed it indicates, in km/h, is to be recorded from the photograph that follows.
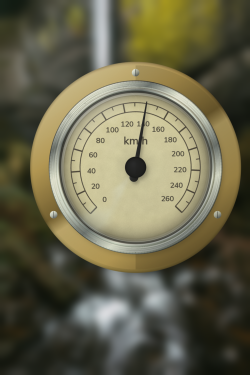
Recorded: 140 km/h
